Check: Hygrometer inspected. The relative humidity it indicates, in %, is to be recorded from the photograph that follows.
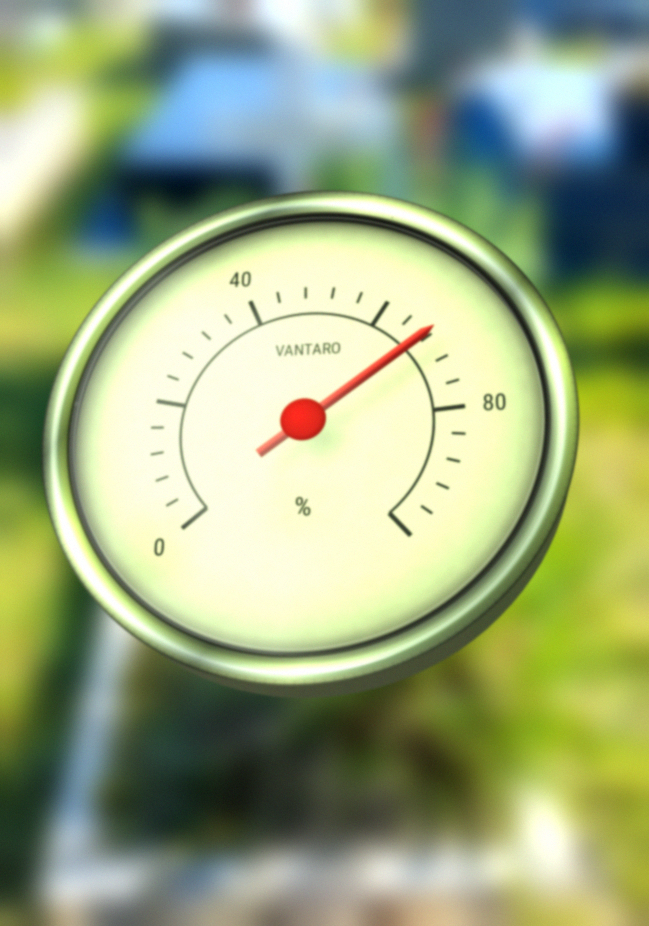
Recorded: 68 %
